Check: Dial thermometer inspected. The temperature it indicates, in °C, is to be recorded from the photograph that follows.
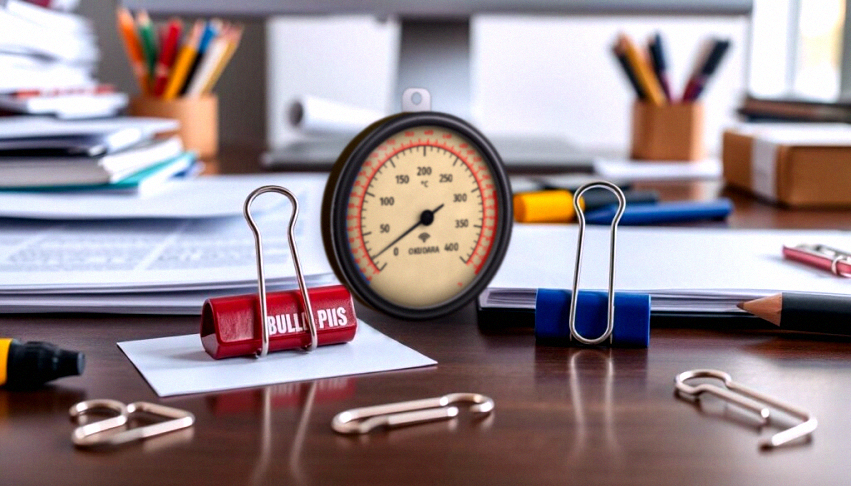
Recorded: 20 °C
